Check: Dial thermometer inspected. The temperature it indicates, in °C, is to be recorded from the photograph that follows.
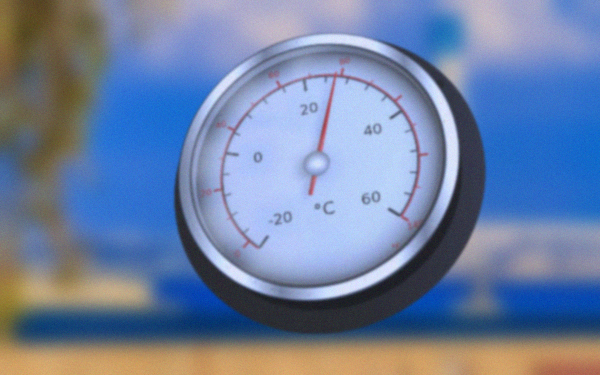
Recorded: 26 °C
